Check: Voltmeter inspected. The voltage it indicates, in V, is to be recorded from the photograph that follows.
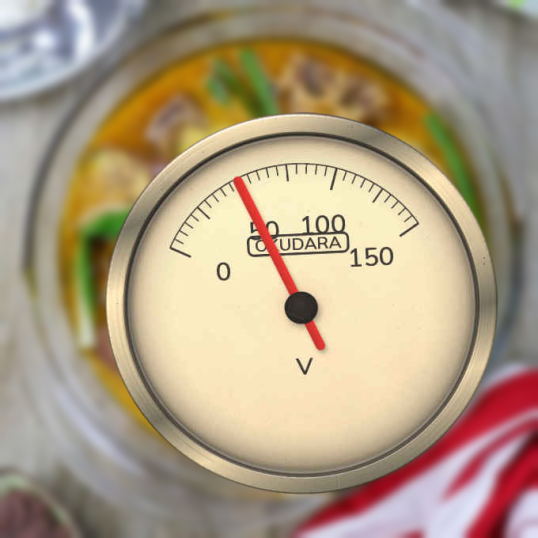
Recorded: 50 V
